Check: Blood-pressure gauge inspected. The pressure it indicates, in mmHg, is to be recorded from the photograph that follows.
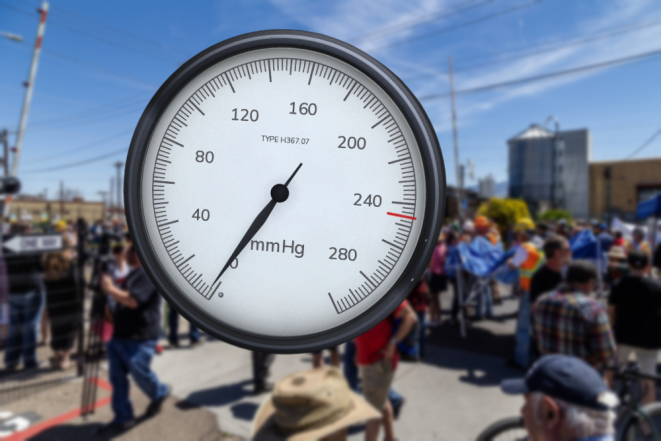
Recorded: 2 mmHg
